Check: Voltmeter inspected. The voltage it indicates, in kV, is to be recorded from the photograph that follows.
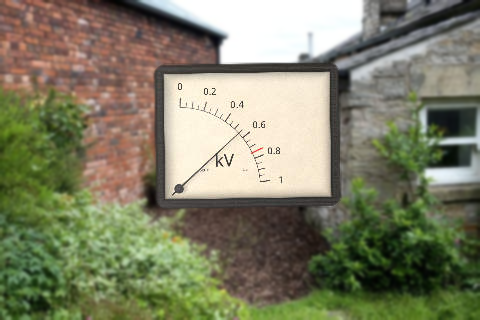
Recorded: 0.55 kV
